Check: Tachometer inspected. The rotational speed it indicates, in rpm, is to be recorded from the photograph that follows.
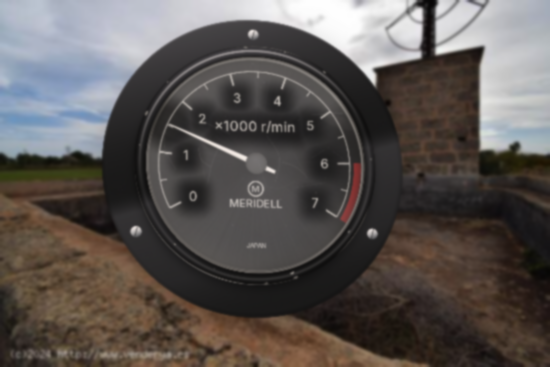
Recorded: 1500 rpm
